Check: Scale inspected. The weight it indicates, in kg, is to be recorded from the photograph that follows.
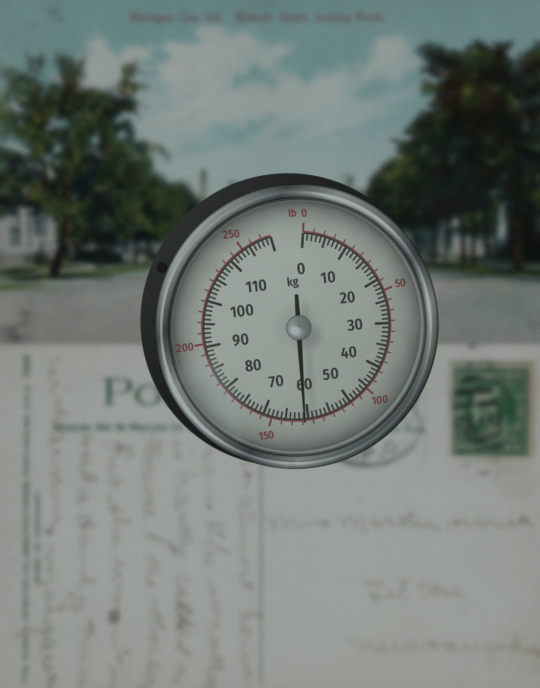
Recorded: 61 kg
